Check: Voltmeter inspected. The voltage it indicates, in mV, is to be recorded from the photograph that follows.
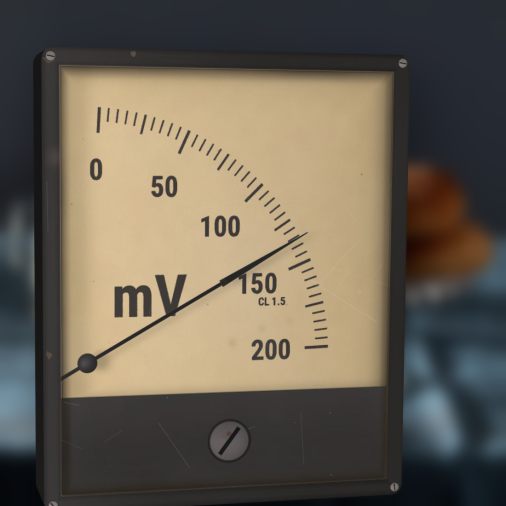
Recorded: 135 mV
